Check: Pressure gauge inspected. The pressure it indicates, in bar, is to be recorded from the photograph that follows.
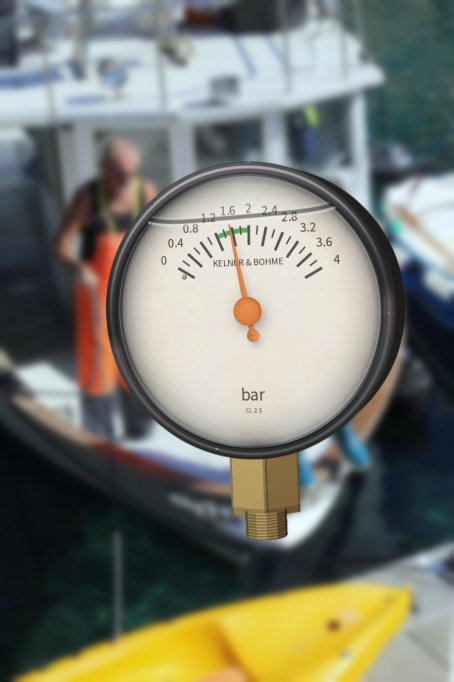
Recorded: 1.6 bar
